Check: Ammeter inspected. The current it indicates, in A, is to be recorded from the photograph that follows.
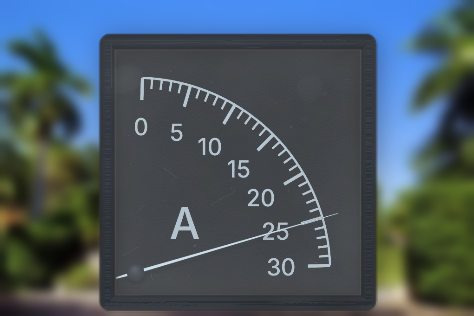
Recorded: 25 A
